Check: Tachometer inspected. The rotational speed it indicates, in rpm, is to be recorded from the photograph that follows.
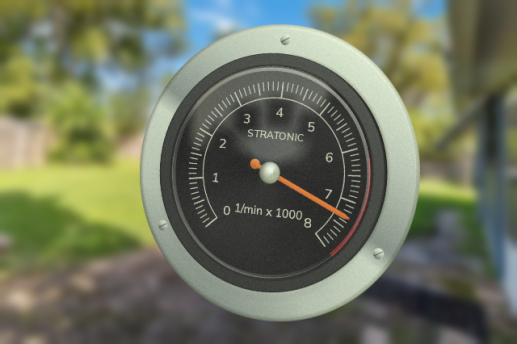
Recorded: 7300 rpm
